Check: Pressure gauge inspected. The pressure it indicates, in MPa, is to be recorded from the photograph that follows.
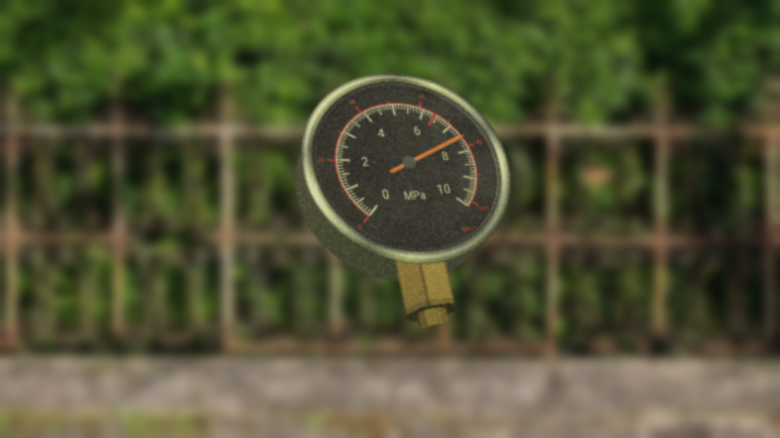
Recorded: 7.5 MPa
